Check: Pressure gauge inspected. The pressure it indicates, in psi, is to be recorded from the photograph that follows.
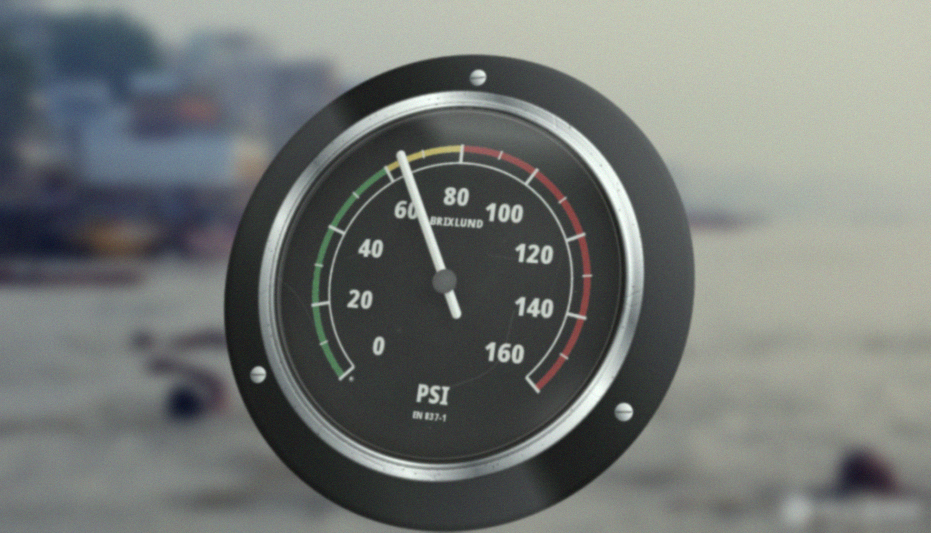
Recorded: 65 psi
